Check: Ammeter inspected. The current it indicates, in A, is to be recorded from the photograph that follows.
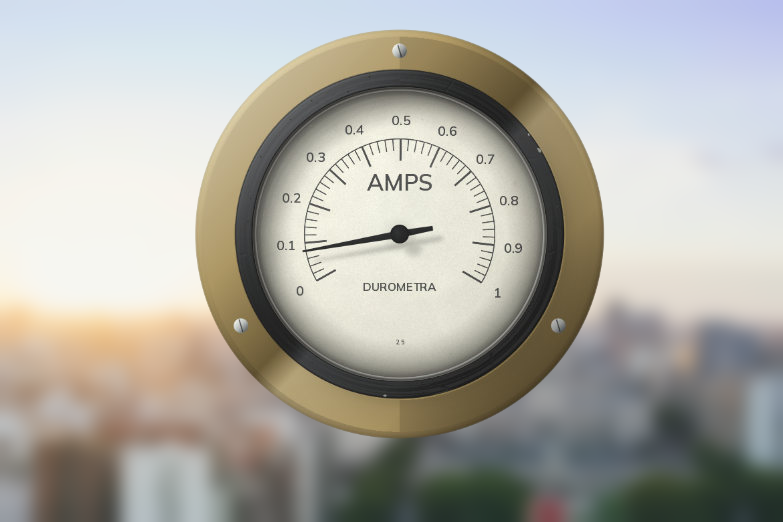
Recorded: 0.08 A
